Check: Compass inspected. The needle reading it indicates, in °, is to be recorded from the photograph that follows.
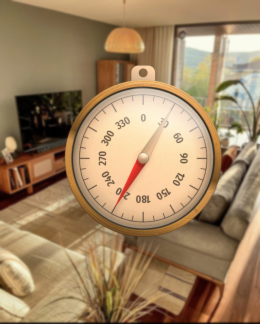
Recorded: 210 °
